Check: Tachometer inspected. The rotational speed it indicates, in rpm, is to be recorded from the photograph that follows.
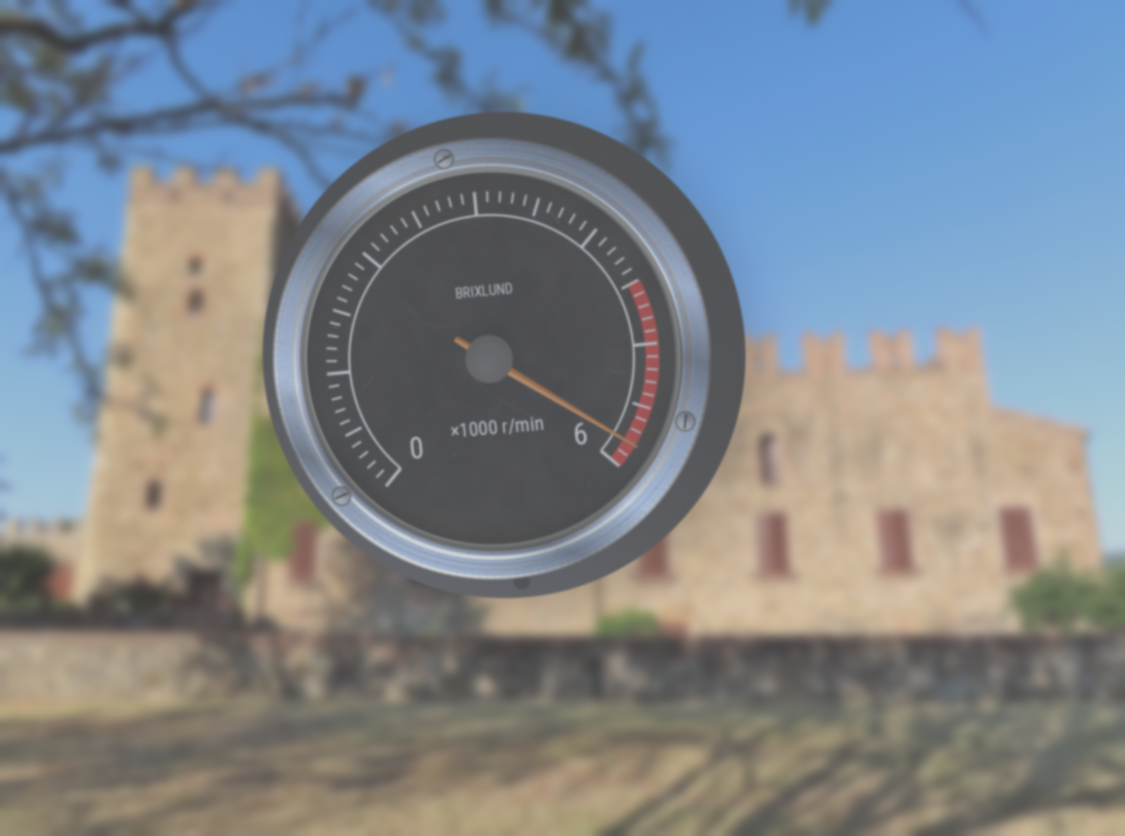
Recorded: 5800 rpm
